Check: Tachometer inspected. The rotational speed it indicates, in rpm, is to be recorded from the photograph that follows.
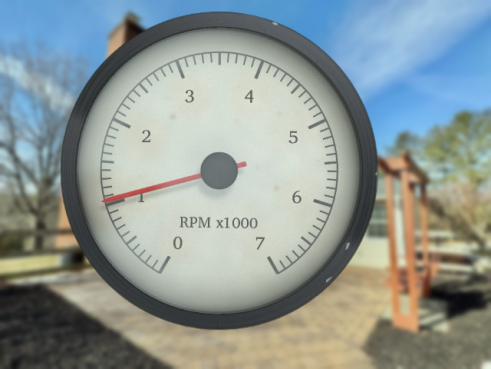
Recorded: 1050 rpm
